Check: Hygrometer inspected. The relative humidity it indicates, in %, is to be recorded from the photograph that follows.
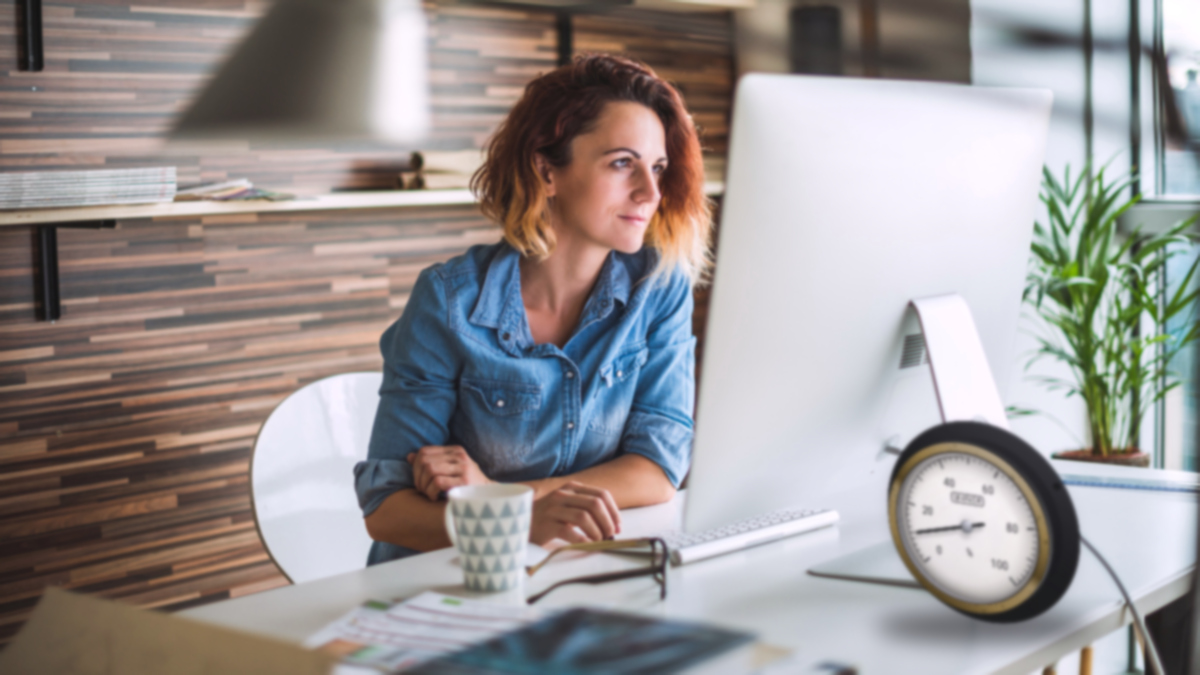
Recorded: 10 %
